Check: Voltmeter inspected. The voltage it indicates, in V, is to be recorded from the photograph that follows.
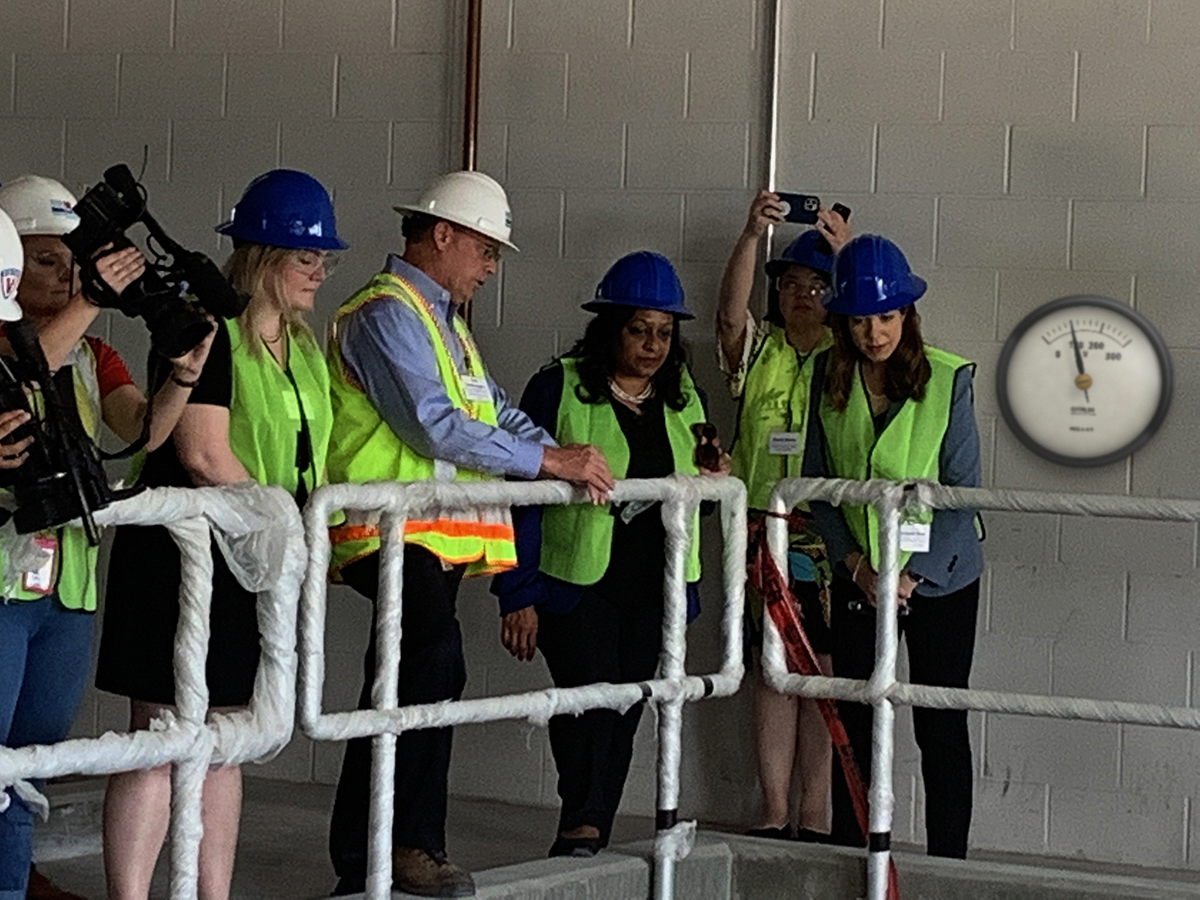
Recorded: 100 V
